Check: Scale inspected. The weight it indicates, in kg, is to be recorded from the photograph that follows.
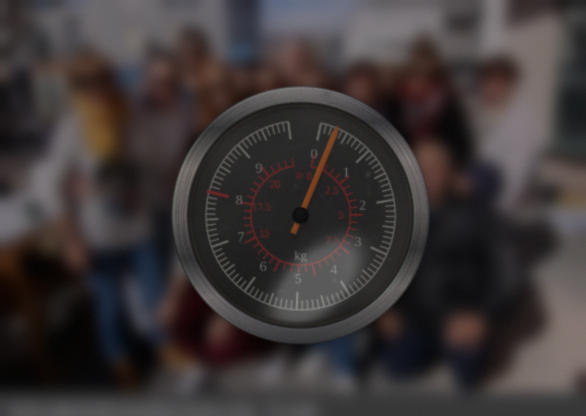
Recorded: 0.3 kg
